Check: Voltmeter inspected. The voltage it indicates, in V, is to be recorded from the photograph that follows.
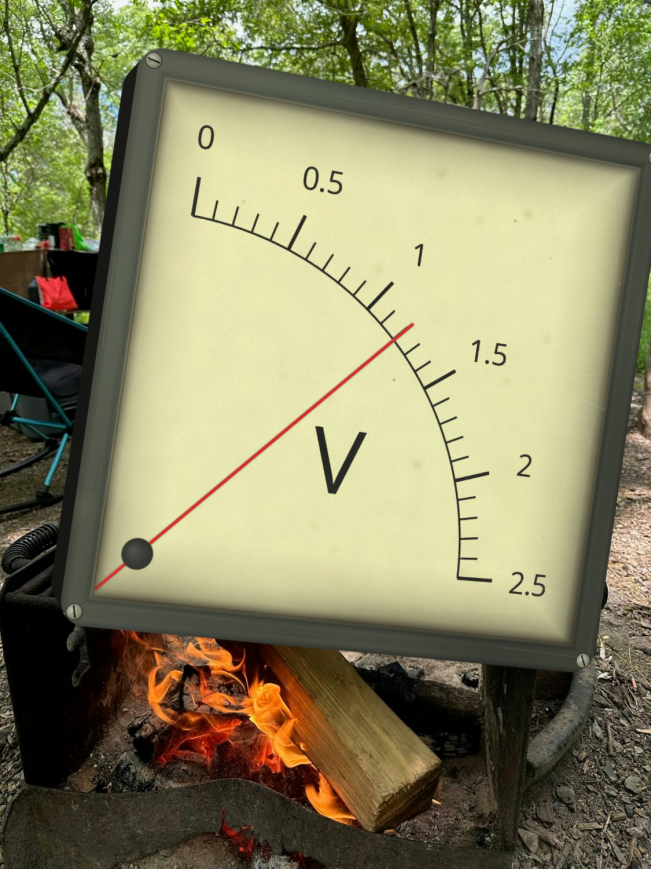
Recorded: 1.2 V
